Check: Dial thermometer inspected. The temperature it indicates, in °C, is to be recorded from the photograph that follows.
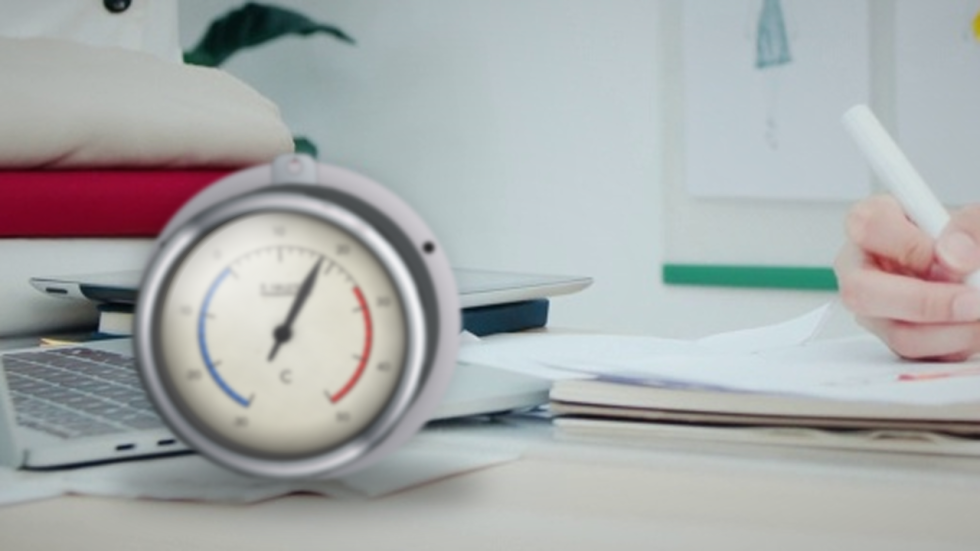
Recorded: 18 °C
